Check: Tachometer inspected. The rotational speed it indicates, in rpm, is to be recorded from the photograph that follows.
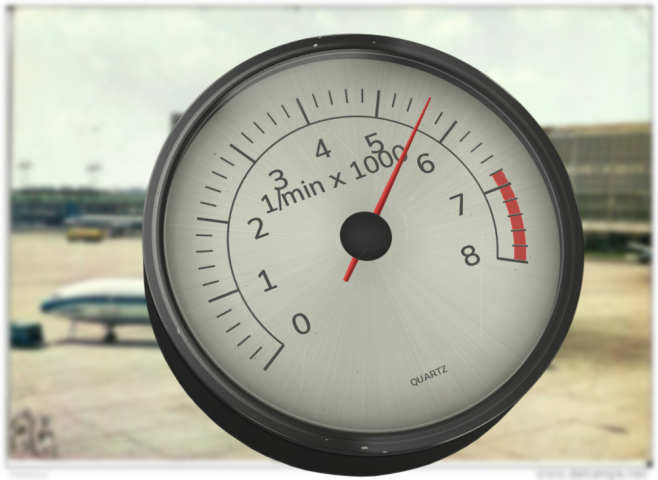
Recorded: 5600 rpm
